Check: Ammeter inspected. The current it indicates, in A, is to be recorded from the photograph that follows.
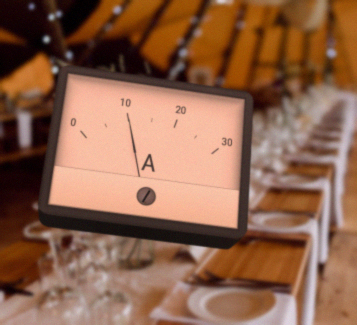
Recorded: 10 A
